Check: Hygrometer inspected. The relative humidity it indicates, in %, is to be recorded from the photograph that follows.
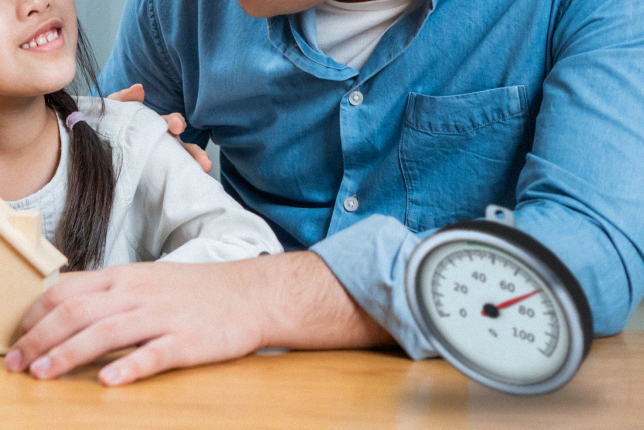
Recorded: 70 %
